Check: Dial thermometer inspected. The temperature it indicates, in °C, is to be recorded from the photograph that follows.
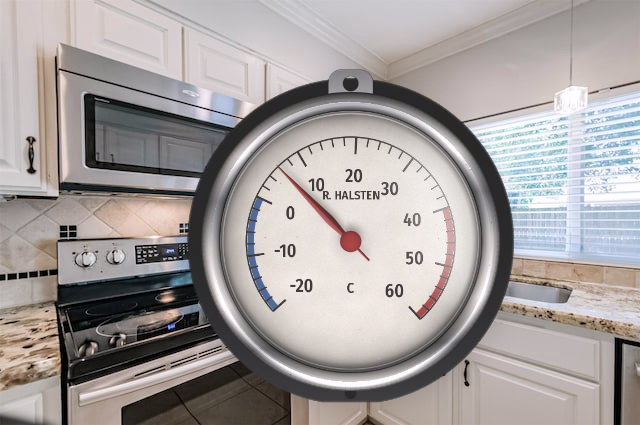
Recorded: 6 °C
